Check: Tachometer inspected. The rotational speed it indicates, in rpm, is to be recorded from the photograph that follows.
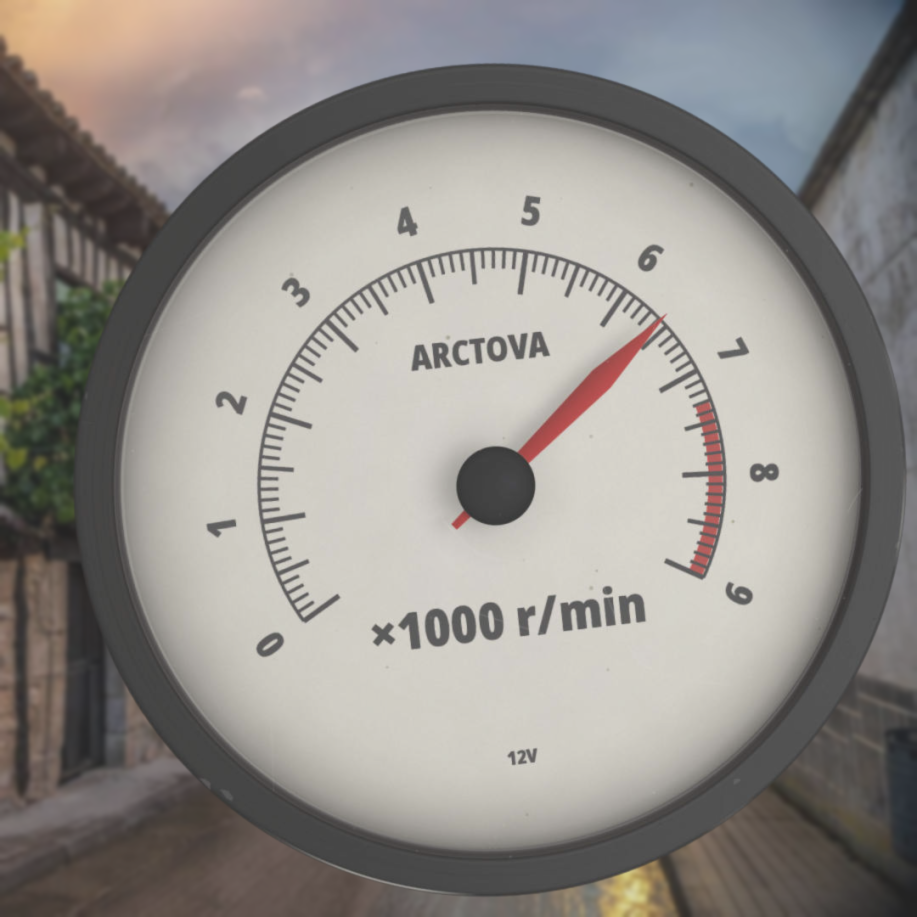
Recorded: 6400 rpm
